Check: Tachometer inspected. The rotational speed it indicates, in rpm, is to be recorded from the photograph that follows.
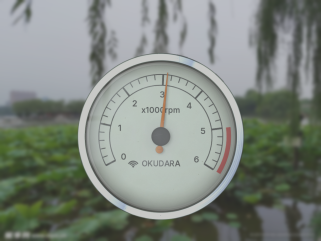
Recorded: 3100 rpm
